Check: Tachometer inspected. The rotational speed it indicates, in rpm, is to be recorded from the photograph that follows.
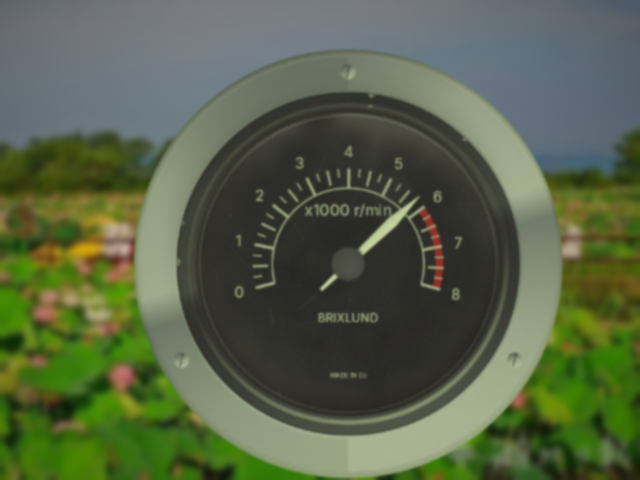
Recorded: 5750 rpm
